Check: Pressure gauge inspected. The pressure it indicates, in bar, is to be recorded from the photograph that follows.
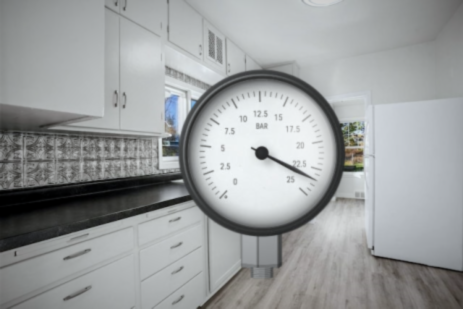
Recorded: 23.5 bar
